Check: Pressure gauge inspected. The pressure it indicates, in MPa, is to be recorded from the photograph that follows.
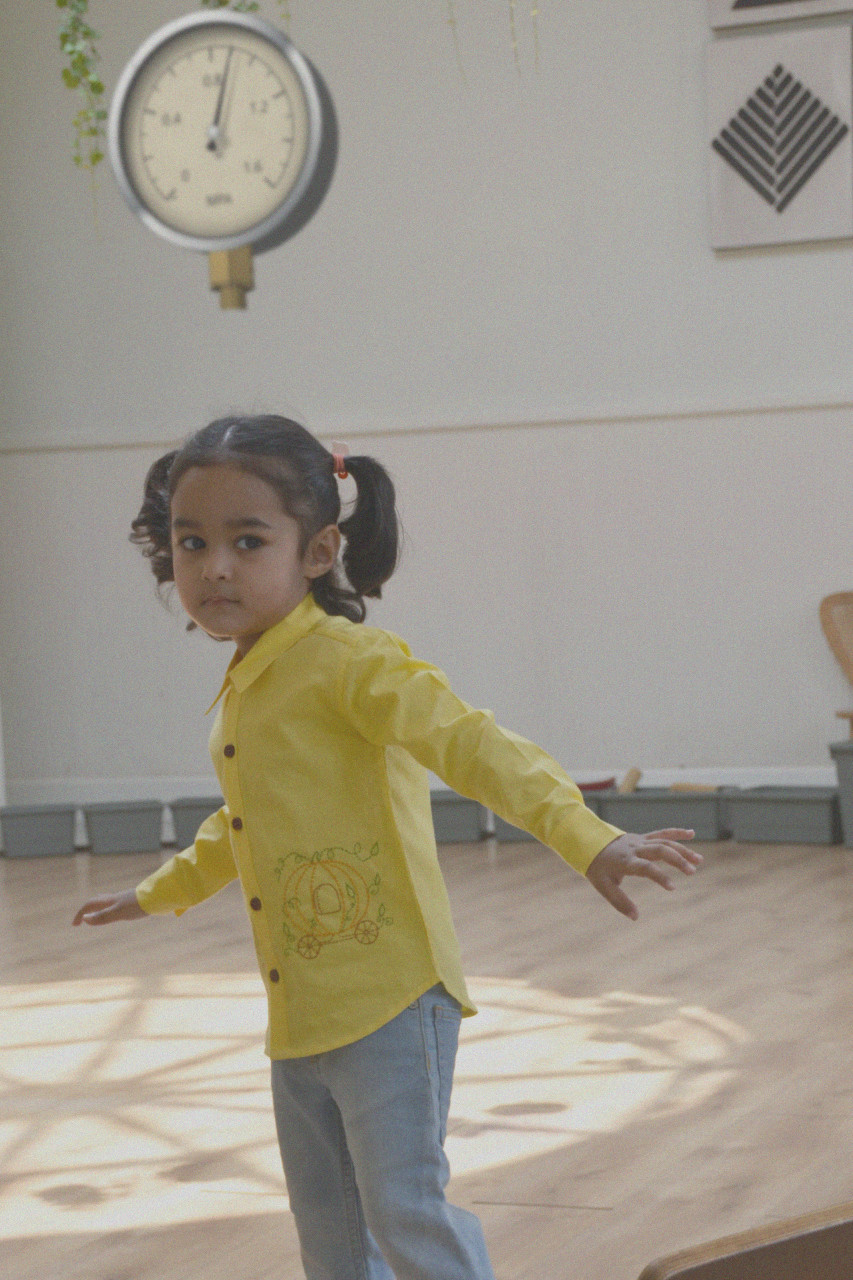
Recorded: 0.9 MPa
